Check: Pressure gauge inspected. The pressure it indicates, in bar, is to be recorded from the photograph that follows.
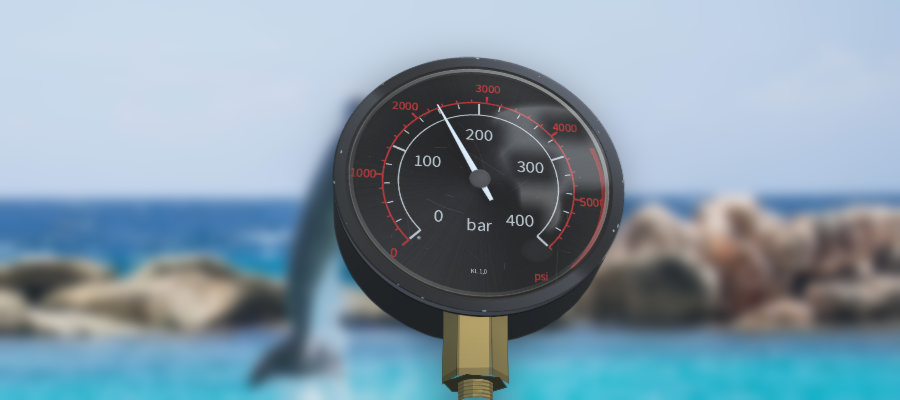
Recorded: 160 bar
